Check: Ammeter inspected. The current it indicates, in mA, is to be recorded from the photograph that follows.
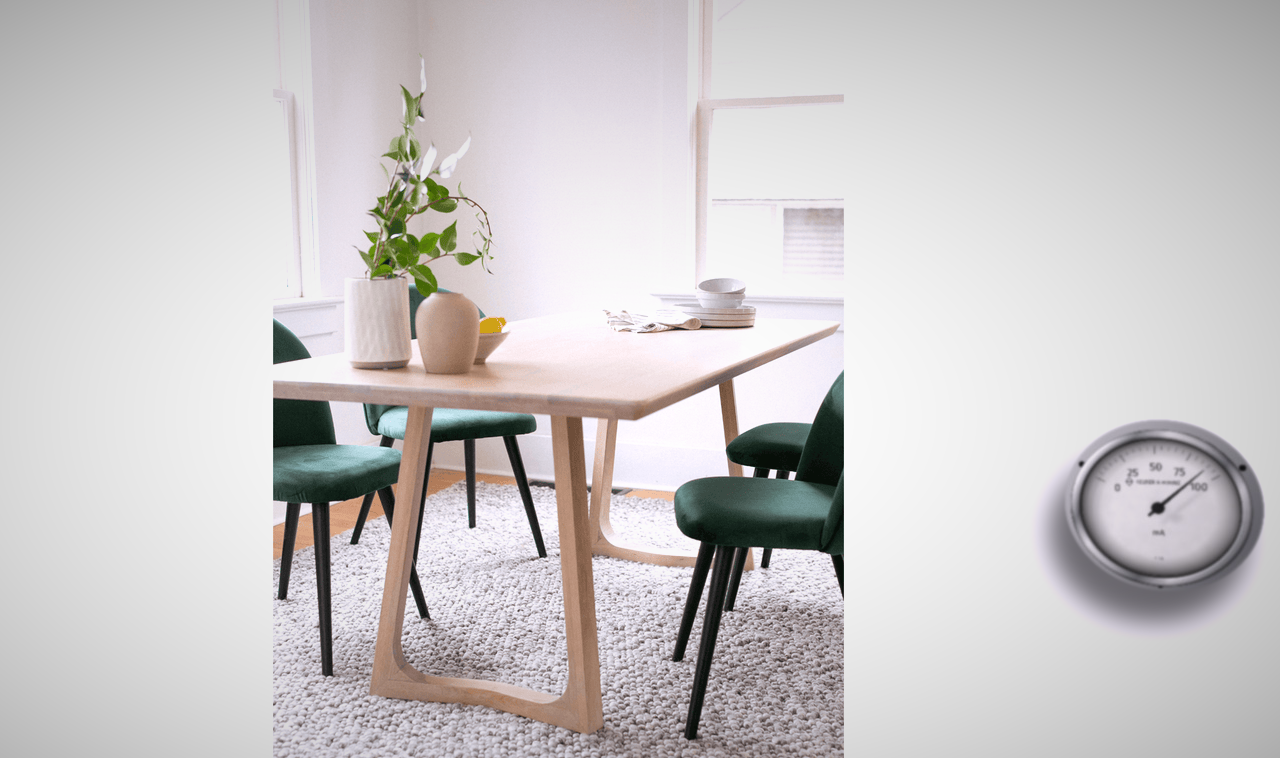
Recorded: 90 mA
